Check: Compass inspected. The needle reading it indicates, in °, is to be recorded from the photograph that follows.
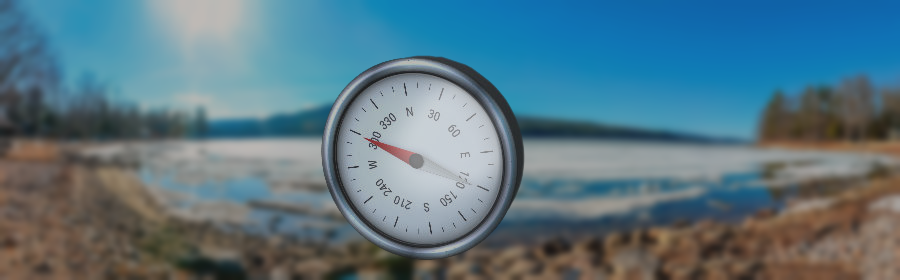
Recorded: 300 °
